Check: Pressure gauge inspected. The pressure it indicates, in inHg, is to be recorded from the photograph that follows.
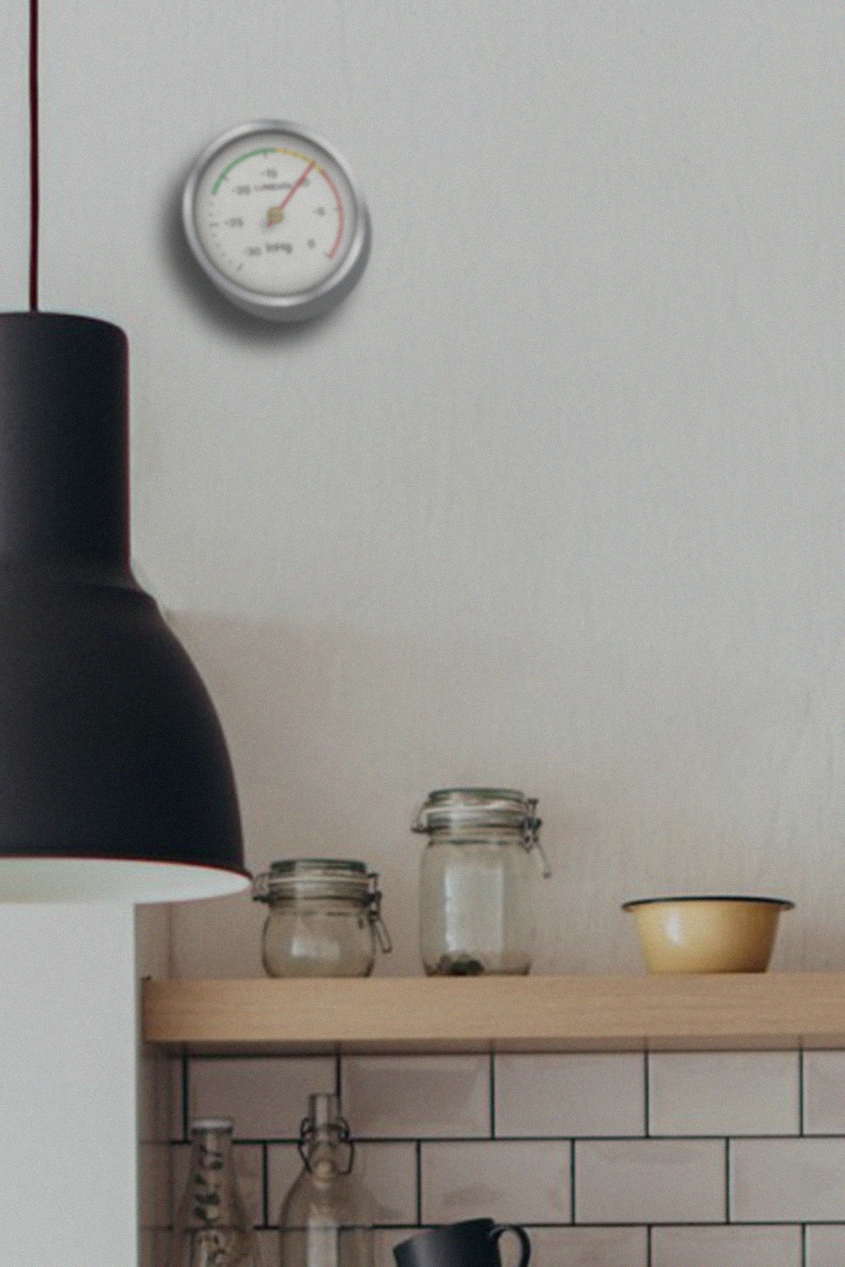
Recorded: -10 inHg
